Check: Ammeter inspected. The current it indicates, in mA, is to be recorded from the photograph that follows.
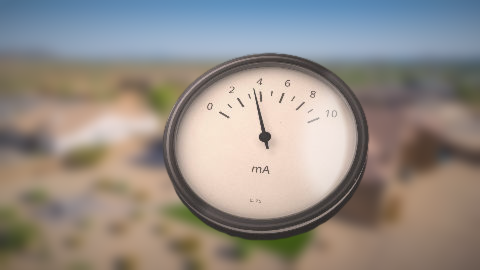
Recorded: 3.5 mA
